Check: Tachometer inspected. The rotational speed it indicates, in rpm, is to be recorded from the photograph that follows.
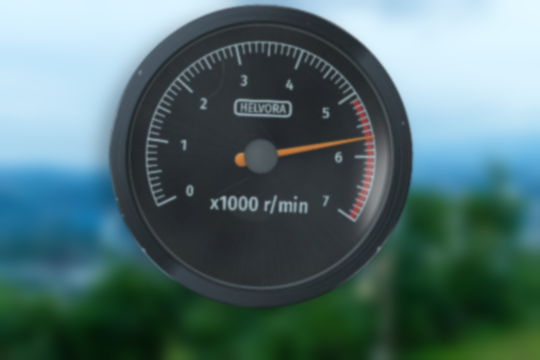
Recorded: 5700 rpm
